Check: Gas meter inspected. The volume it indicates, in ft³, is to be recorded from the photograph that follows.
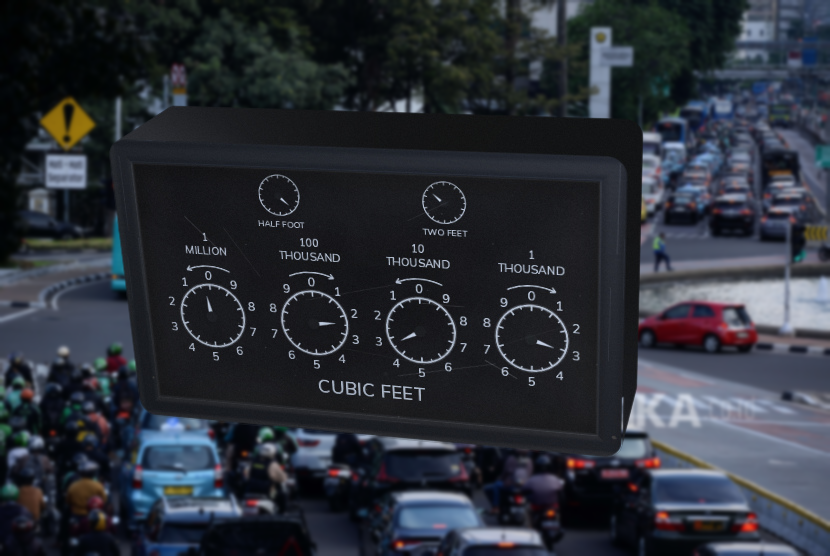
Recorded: 23300 ft³
